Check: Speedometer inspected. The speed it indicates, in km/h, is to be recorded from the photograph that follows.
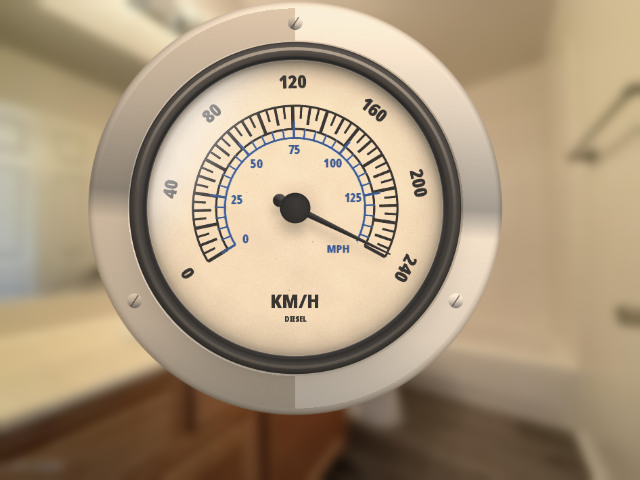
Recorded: 237.5 km/h
